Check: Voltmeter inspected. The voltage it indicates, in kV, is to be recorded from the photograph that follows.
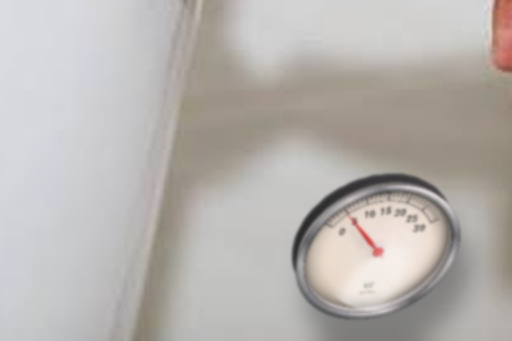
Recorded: 5 kV
